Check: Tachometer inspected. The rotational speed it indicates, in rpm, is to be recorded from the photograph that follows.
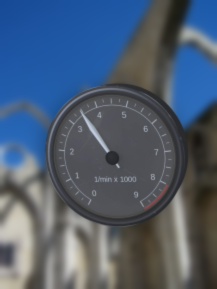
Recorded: 3500 rpm
